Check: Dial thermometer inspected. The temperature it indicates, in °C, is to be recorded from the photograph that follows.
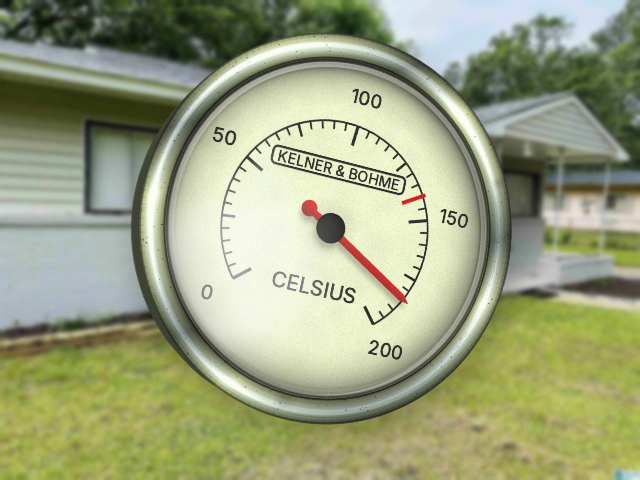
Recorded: 185 °C
